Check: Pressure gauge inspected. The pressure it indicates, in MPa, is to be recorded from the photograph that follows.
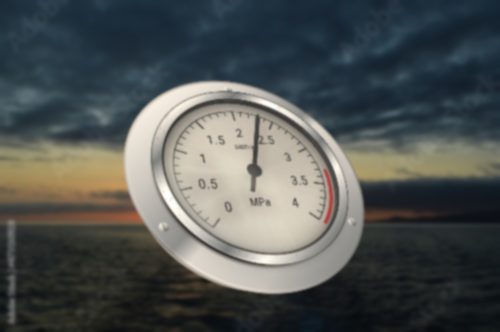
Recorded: 2.3 MPa
